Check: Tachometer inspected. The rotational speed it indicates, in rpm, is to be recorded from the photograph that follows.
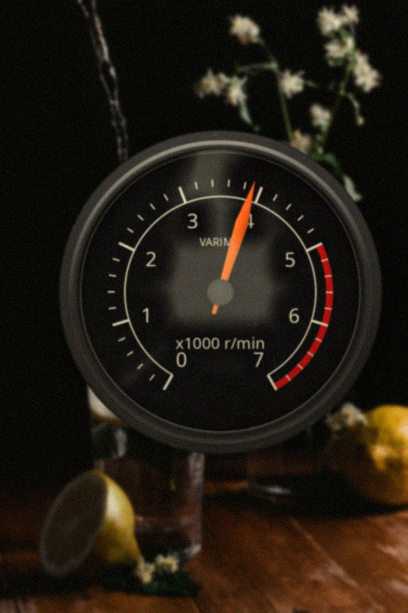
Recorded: 3900 rpm
